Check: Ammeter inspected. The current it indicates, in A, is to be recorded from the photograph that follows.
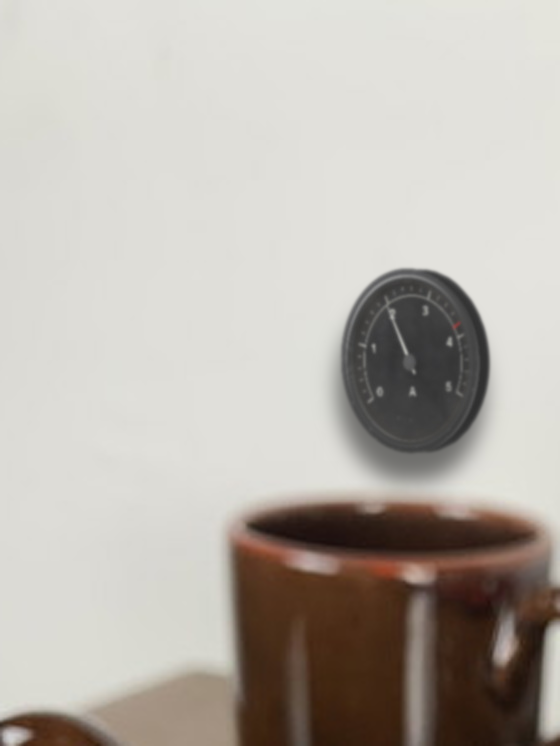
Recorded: 2 A
